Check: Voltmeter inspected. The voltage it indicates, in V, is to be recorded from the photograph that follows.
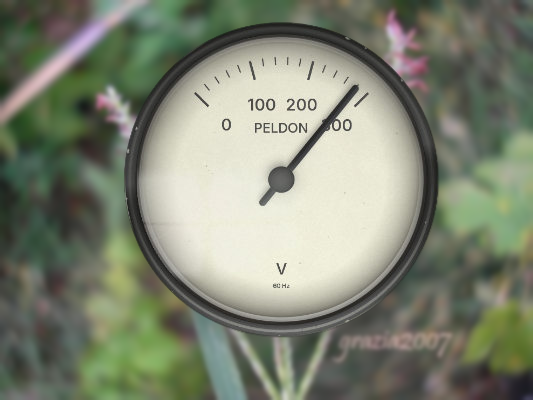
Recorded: 280 V
